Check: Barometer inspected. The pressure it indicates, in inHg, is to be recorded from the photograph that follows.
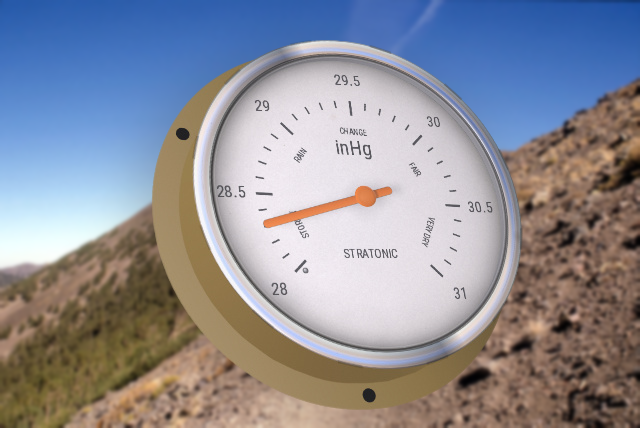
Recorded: 28.3 inHg
